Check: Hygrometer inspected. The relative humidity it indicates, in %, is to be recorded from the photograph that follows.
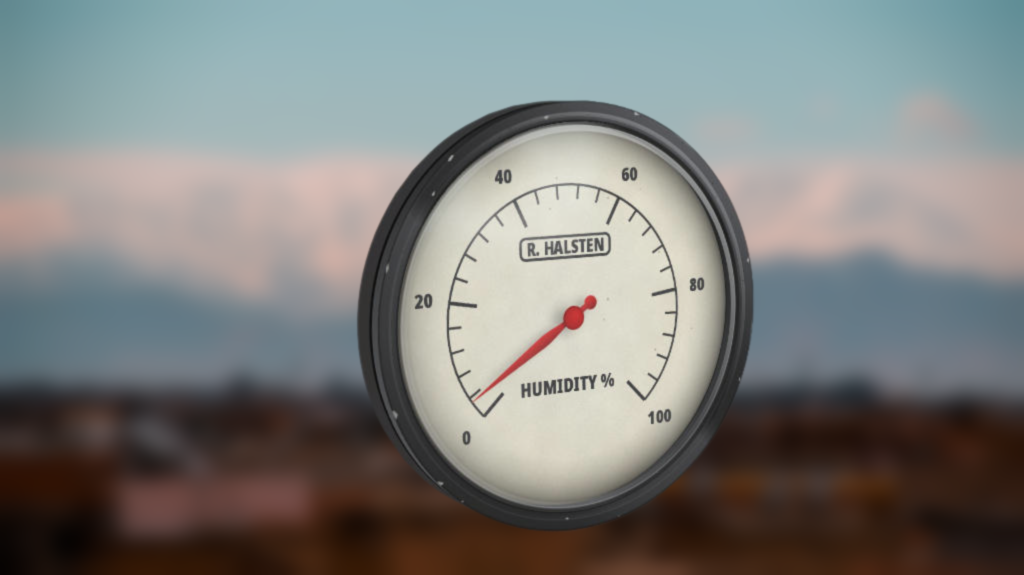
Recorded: 4 %
